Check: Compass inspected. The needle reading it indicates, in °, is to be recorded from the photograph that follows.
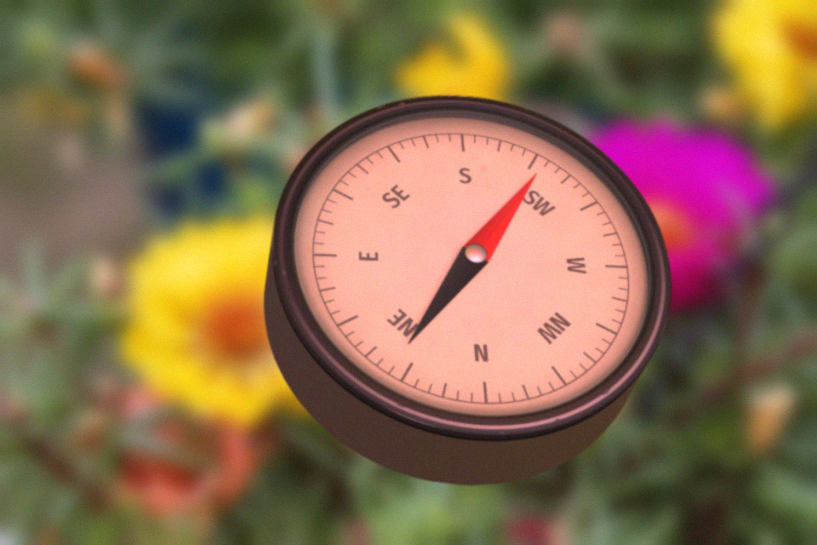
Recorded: 215 °
